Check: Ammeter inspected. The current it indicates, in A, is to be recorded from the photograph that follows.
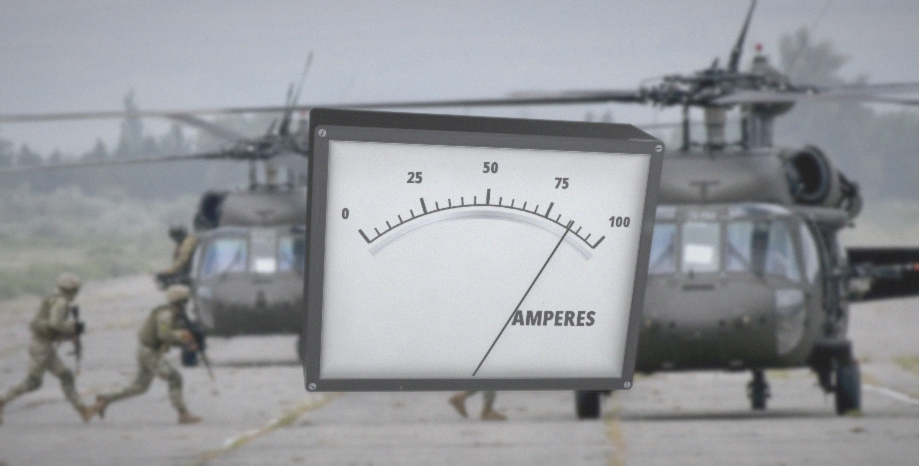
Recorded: 85 A
